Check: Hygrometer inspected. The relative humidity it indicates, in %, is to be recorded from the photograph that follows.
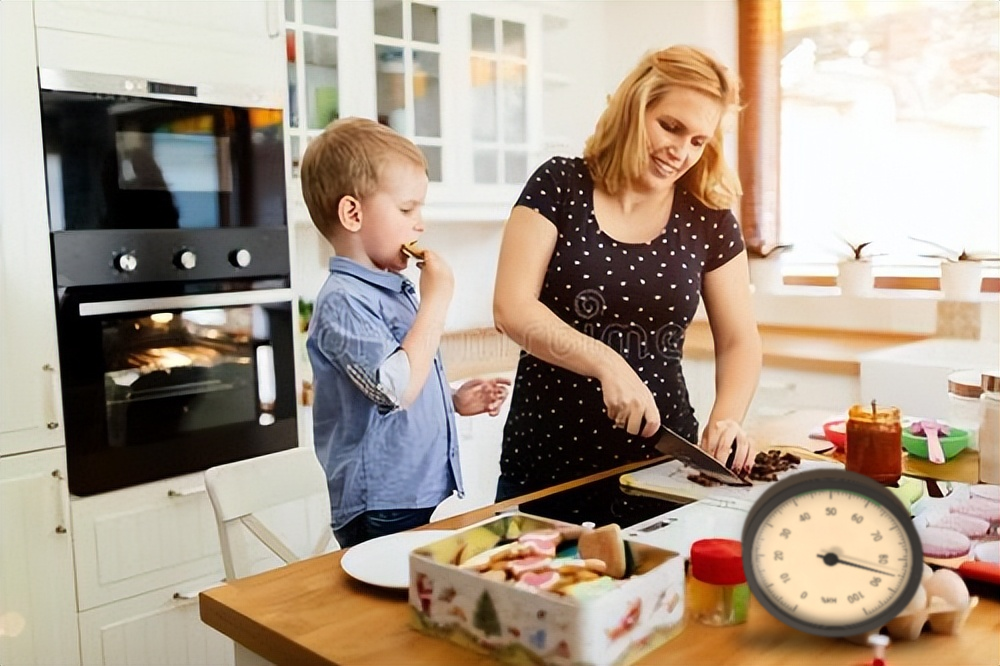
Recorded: 85 %
